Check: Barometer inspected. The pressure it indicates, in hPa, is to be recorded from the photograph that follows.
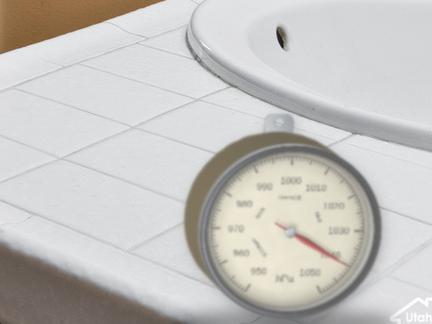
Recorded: 1040 hPa
